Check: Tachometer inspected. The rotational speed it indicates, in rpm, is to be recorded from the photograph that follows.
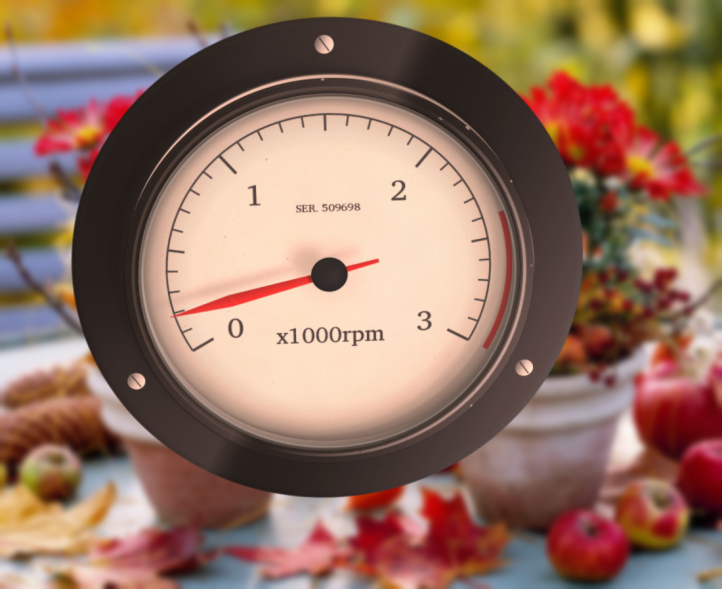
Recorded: 200 rpm
